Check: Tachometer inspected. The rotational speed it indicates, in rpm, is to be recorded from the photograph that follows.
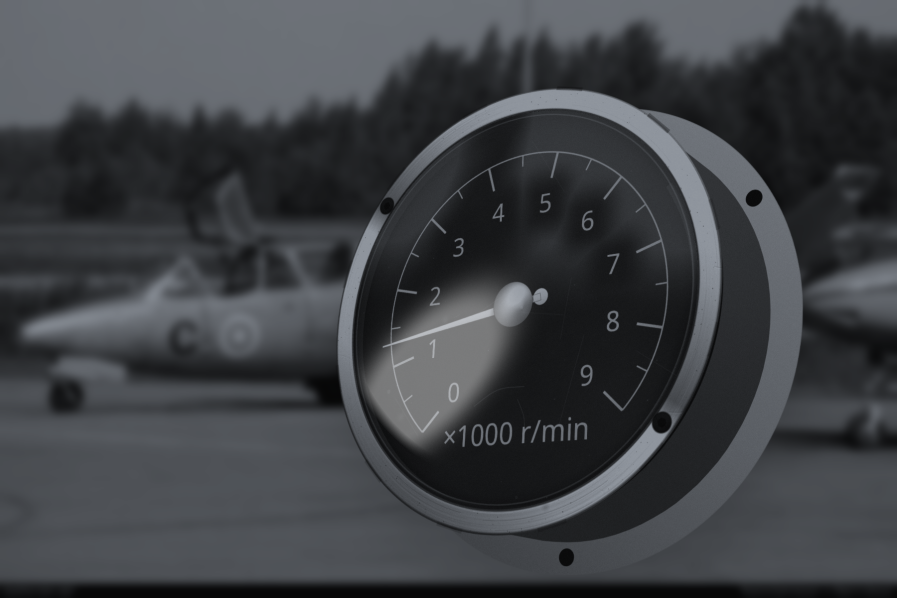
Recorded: 1250 rpm
